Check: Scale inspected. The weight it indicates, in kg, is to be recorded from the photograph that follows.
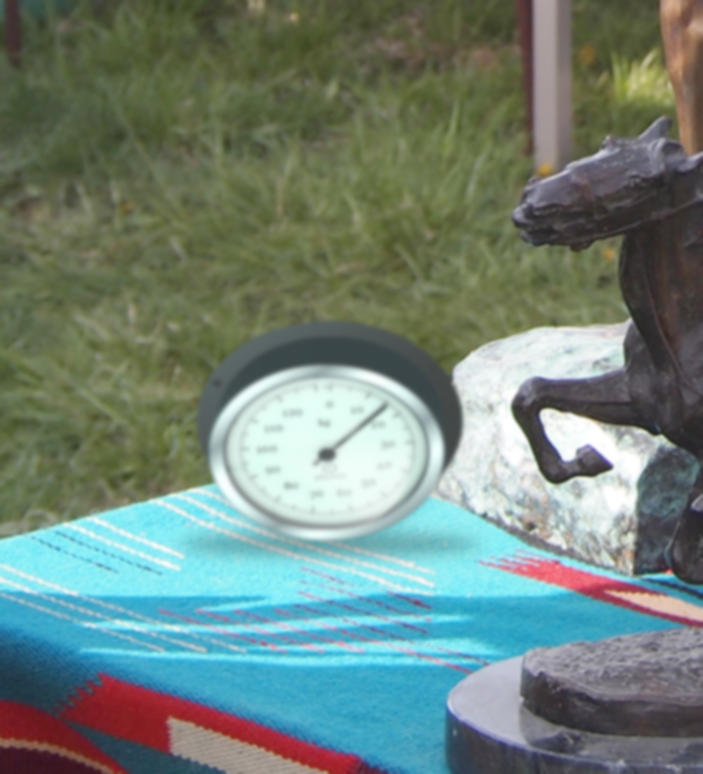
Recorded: 15 kg
